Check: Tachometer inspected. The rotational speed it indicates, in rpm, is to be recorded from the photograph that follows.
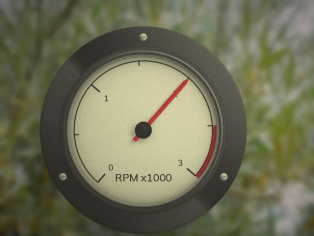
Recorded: 2000 rpm
